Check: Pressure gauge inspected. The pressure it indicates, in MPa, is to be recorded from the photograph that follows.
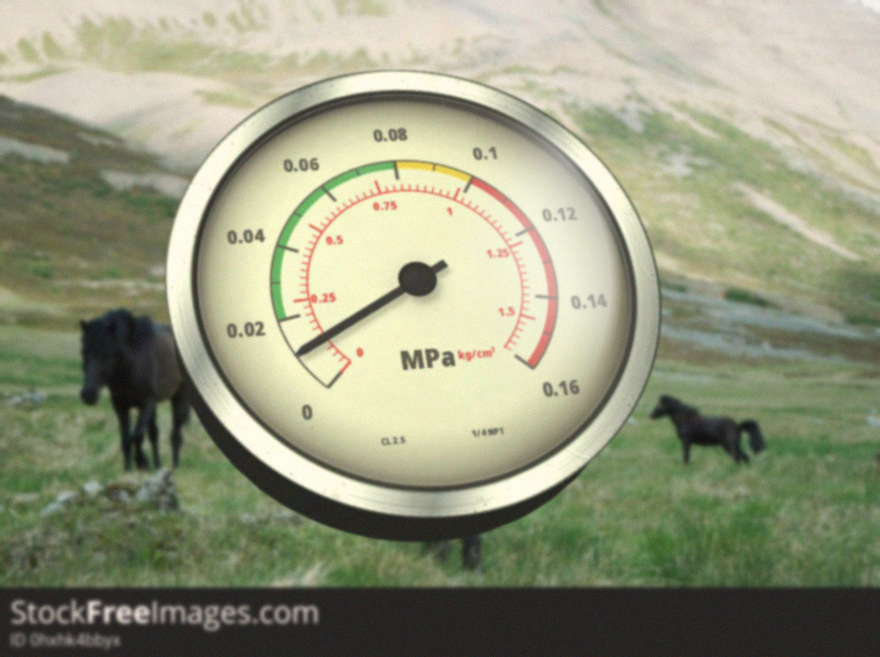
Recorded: 0.01 MPa
